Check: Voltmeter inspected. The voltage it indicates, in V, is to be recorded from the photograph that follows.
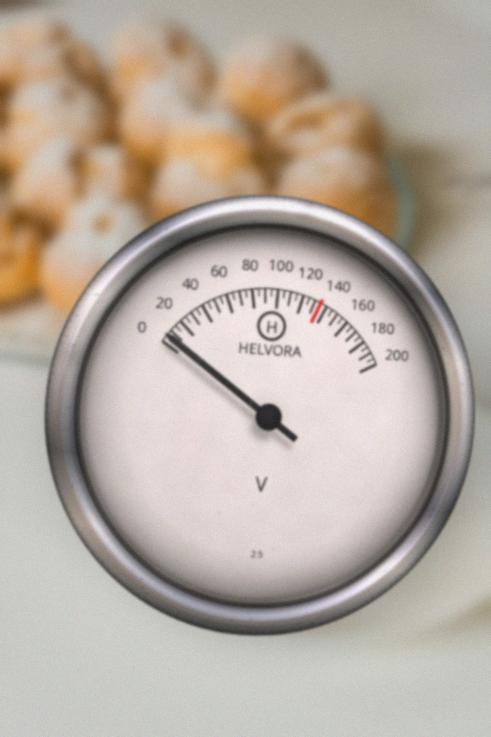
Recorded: 5 V
